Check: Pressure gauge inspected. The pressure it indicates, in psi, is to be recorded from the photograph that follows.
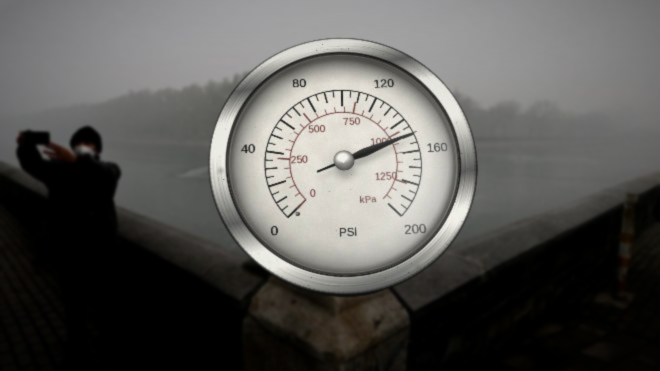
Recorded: 150 psi
